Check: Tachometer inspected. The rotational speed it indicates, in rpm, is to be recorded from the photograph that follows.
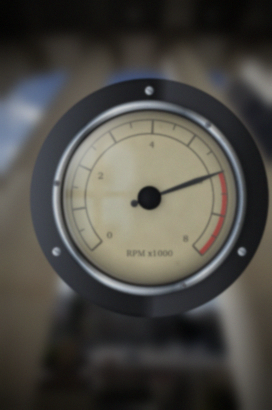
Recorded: 6000 rpm
